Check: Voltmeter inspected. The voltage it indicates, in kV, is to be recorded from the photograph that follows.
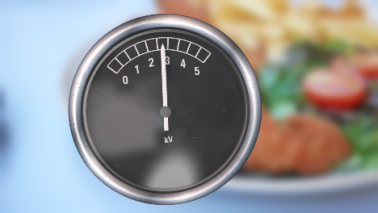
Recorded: 2.75 kV
